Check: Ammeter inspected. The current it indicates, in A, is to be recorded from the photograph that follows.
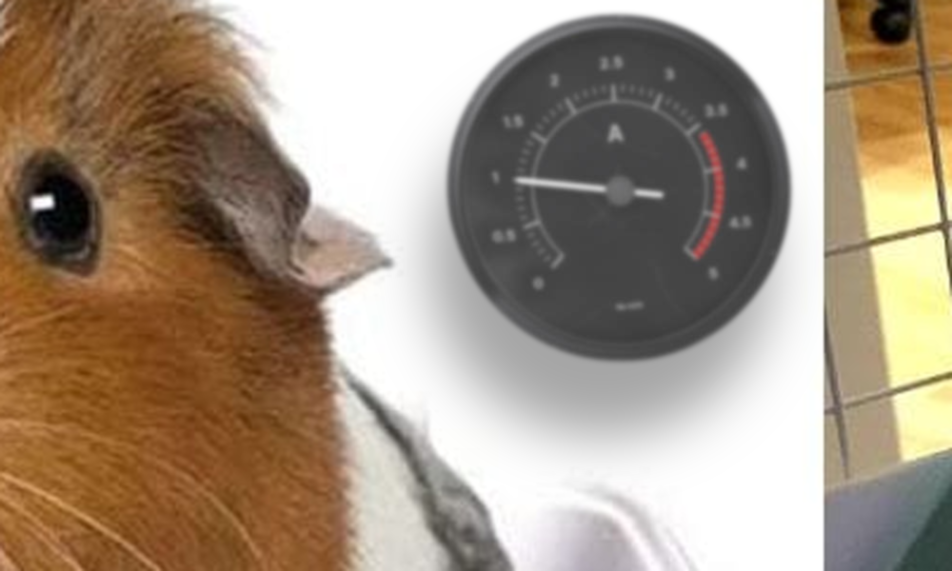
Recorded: 1 A
